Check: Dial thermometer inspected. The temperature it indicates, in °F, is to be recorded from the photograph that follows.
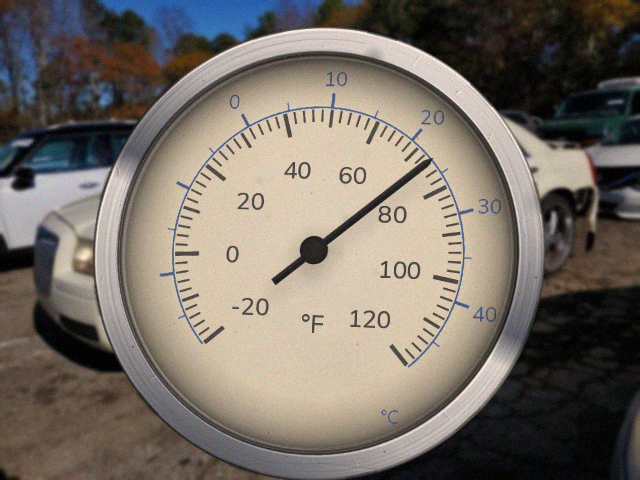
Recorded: 74 °F
